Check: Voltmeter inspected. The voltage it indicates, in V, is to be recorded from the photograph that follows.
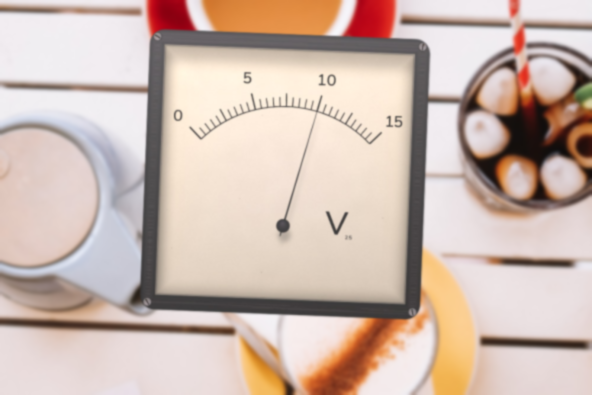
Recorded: 10 V
